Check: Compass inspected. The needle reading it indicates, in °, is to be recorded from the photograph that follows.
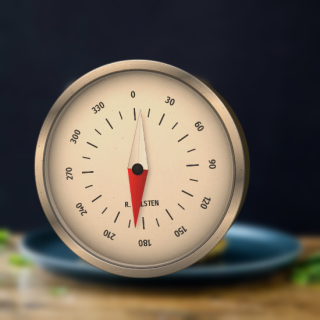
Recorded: 187.5 °
